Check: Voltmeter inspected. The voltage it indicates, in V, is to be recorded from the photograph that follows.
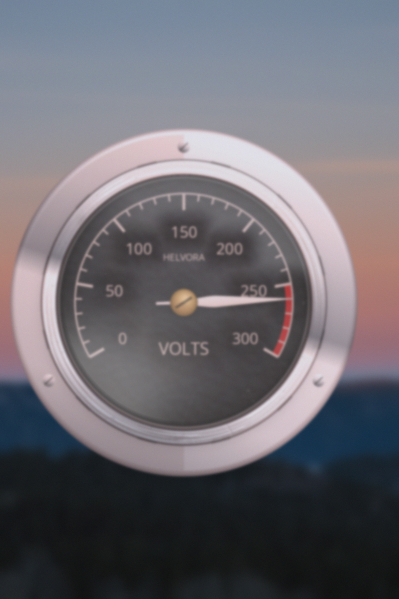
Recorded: 260 V
